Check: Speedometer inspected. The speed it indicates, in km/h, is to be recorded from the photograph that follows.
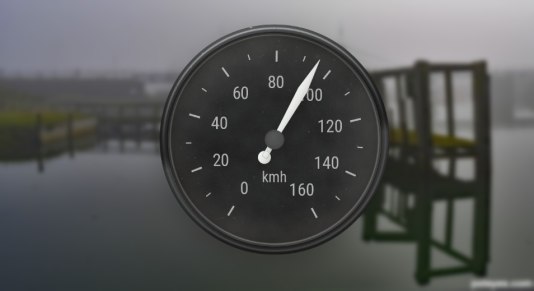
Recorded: 95 km/h
